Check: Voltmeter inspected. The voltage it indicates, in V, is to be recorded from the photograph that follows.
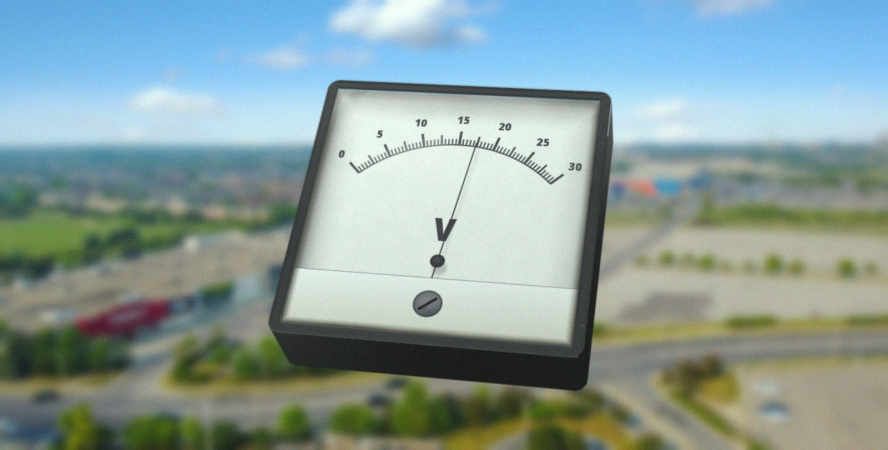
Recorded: 17.5 V
